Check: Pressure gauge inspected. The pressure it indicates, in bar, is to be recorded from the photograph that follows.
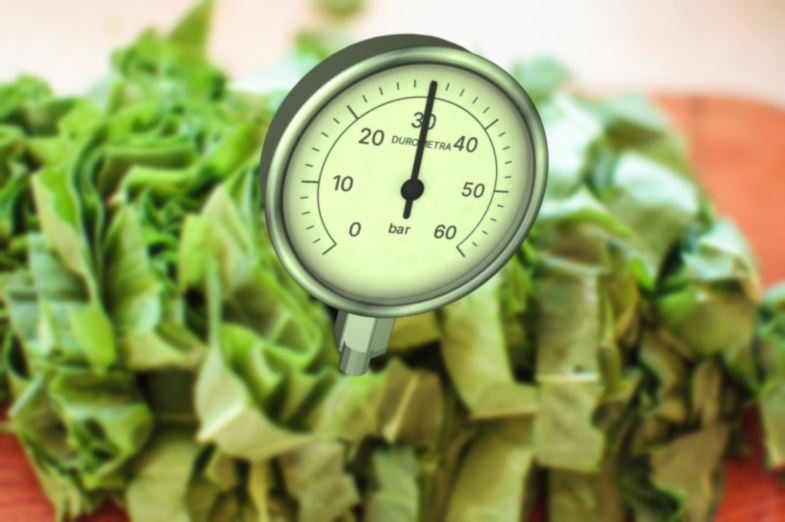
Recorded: 30 bar
